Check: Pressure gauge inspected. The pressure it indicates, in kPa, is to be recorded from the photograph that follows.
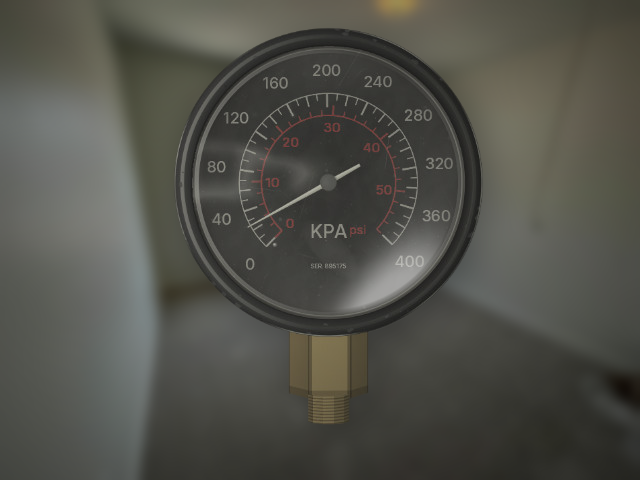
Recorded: 25 kPa
